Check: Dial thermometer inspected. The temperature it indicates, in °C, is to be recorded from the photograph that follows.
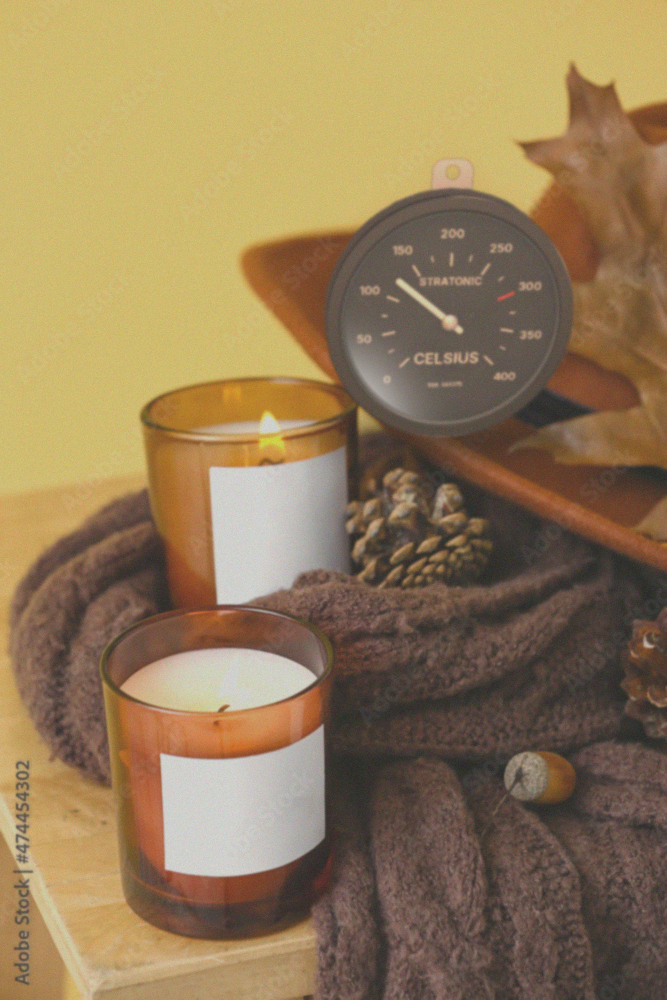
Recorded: 125 °C
